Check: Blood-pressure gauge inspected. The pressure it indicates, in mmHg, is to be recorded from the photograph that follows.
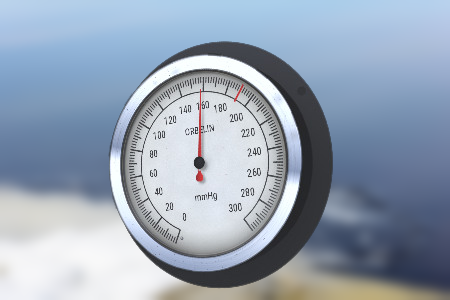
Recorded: 160 mmHg
